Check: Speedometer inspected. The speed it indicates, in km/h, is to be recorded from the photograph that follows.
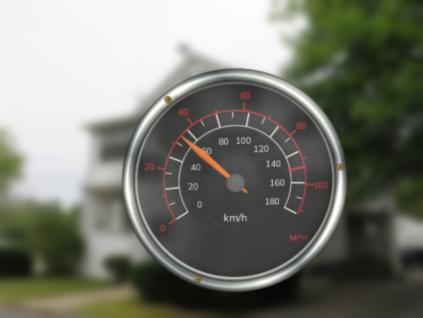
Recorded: 55 km/h
